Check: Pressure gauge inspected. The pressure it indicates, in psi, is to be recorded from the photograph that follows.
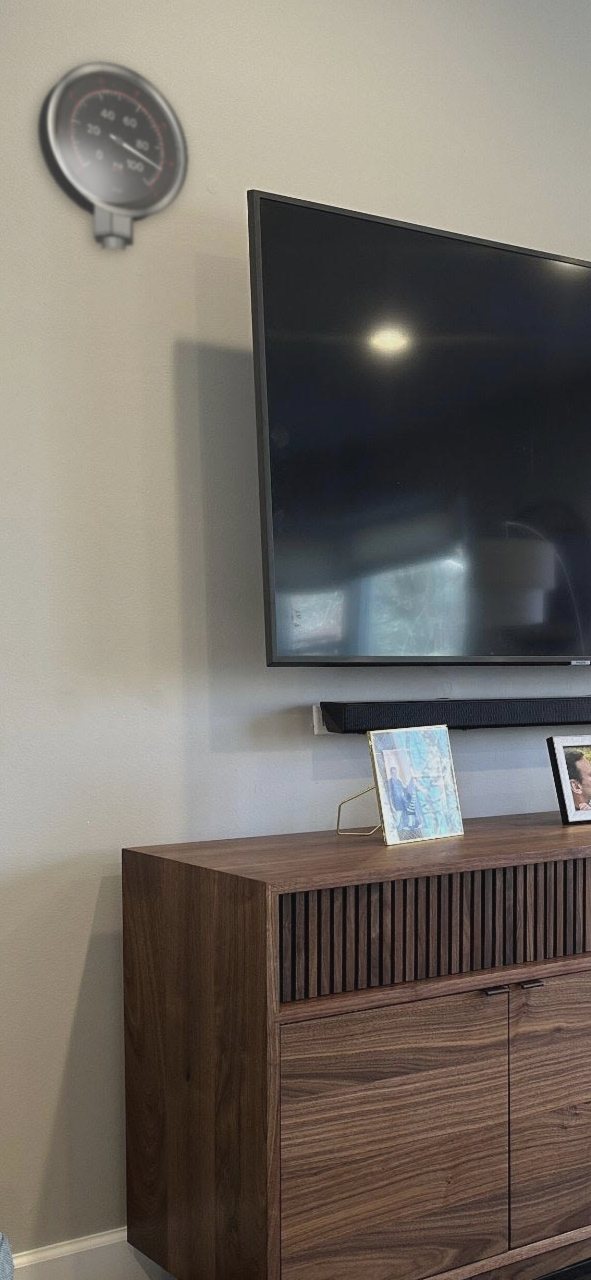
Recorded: 90 psi
